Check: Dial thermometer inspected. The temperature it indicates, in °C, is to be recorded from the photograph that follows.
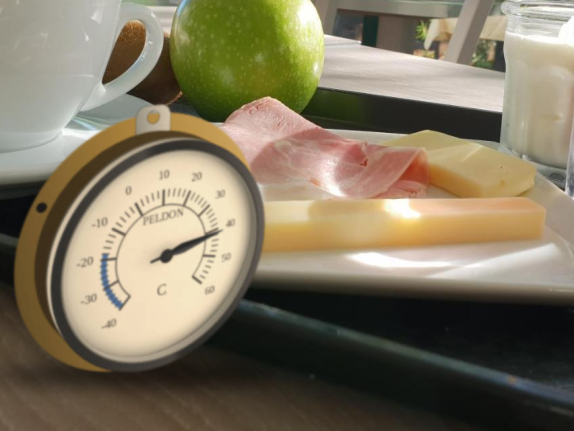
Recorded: 40 °C
